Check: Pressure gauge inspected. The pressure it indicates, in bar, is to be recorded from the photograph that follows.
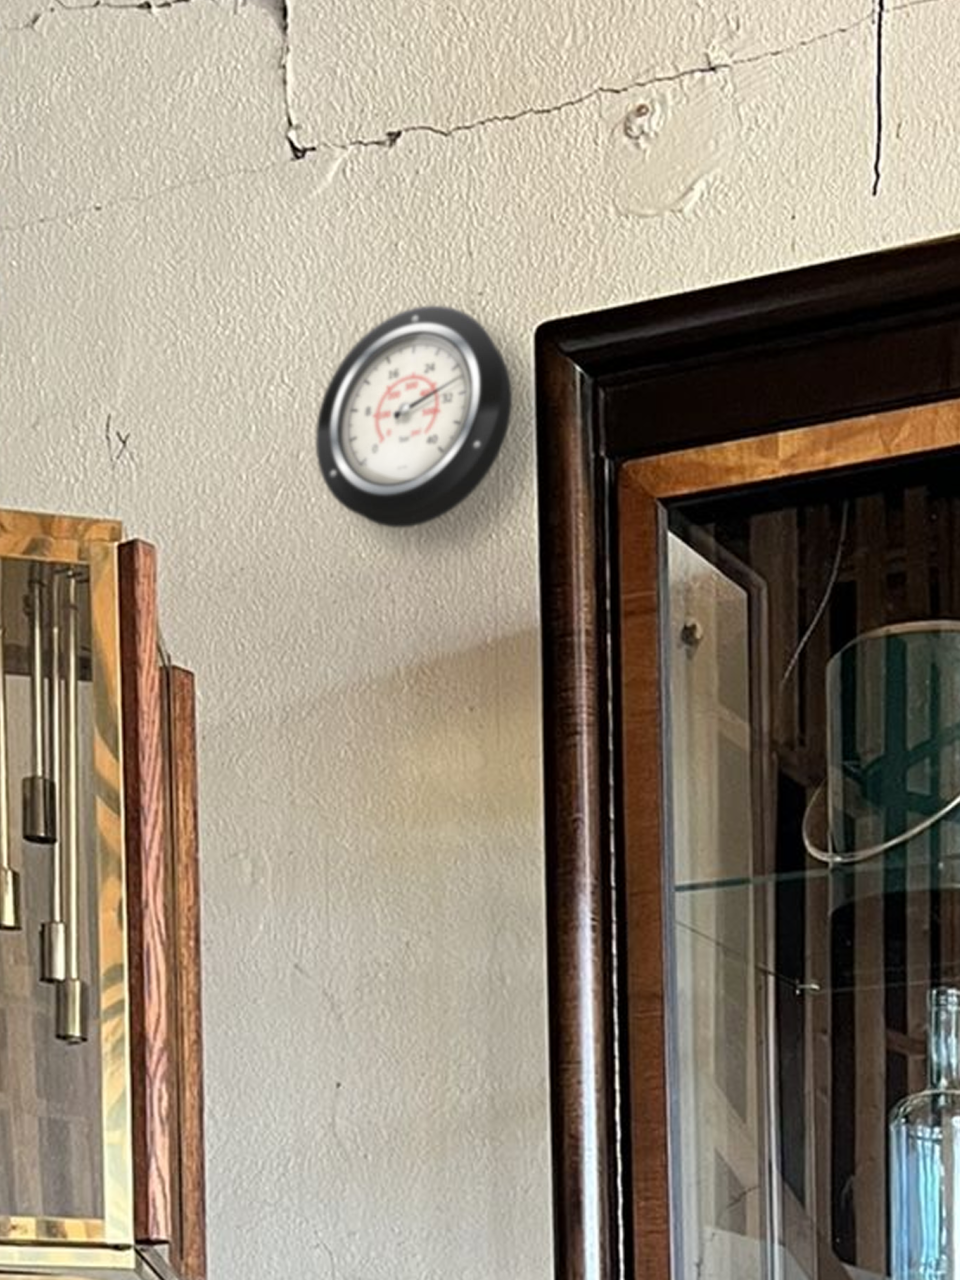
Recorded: 30 bar
